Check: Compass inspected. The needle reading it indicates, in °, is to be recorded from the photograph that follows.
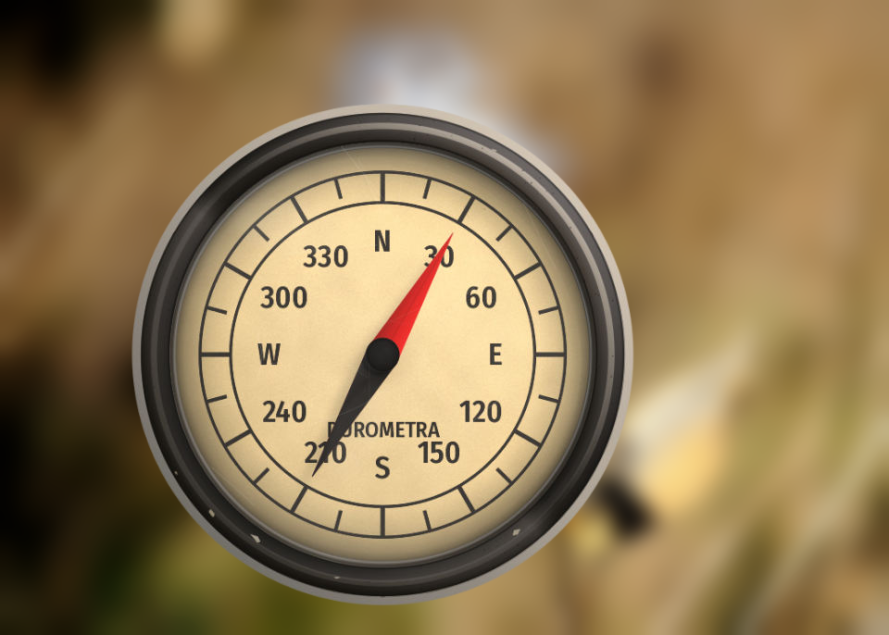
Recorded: 30 °
